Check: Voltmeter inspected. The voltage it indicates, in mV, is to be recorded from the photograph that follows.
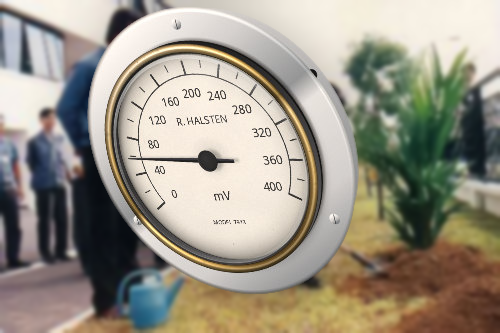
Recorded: 60 mV
